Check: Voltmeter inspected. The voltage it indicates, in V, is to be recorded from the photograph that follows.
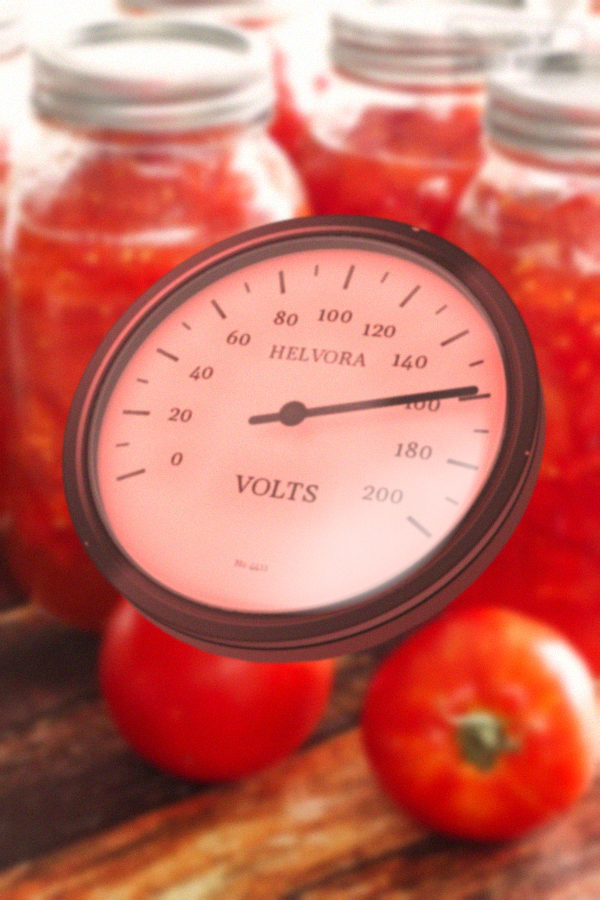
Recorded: 160 V
